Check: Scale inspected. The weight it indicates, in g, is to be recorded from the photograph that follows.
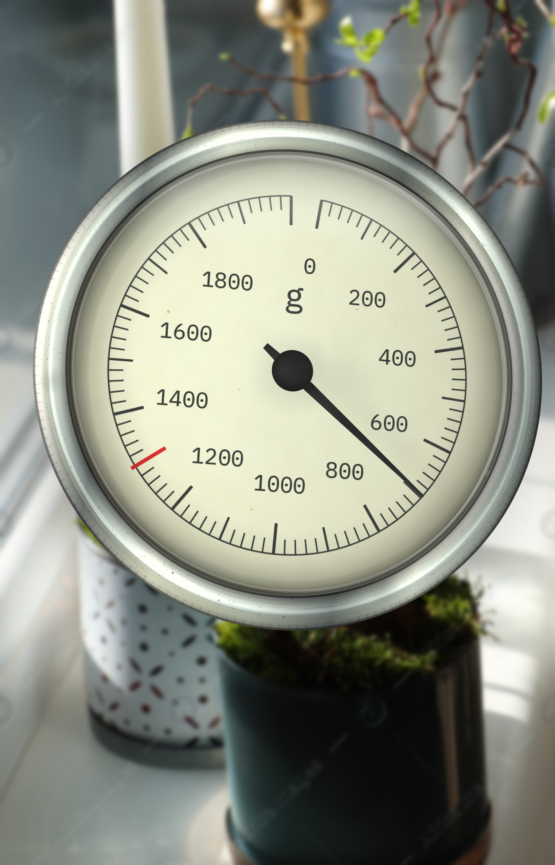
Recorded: 700 g
